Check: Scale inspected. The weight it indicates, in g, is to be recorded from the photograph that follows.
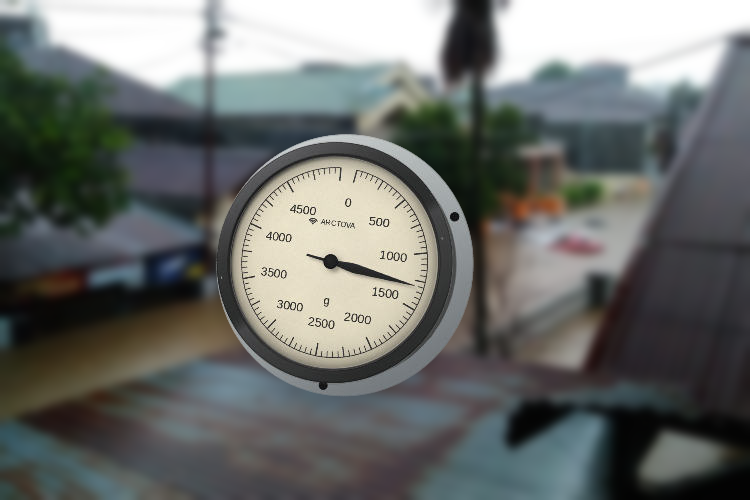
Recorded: 1300 g
